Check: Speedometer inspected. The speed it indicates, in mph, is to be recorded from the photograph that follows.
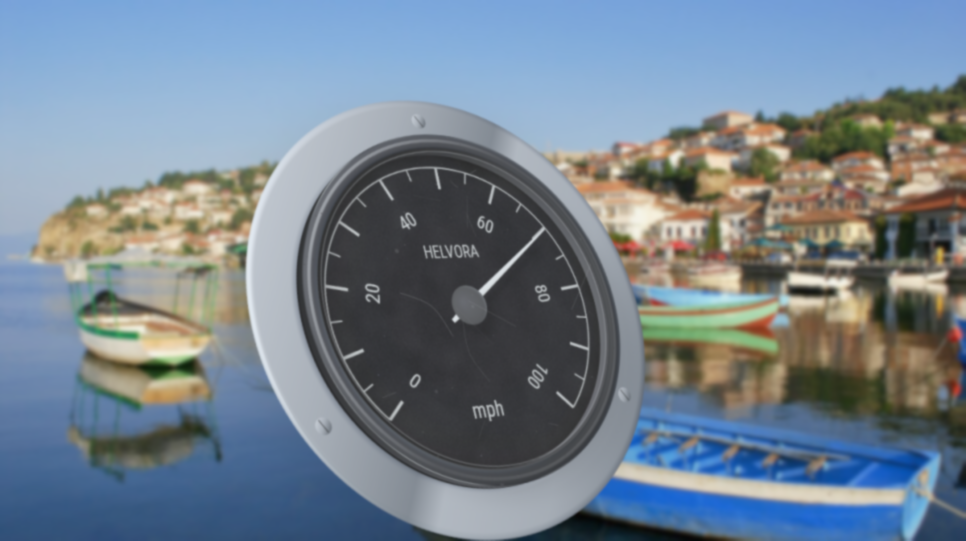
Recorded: 70 mph
